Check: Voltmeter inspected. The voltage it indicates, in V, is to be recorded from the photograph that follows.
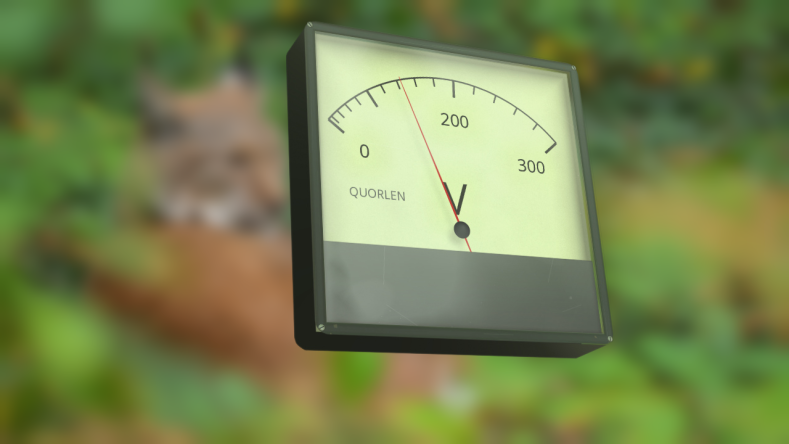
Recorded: 140 V
